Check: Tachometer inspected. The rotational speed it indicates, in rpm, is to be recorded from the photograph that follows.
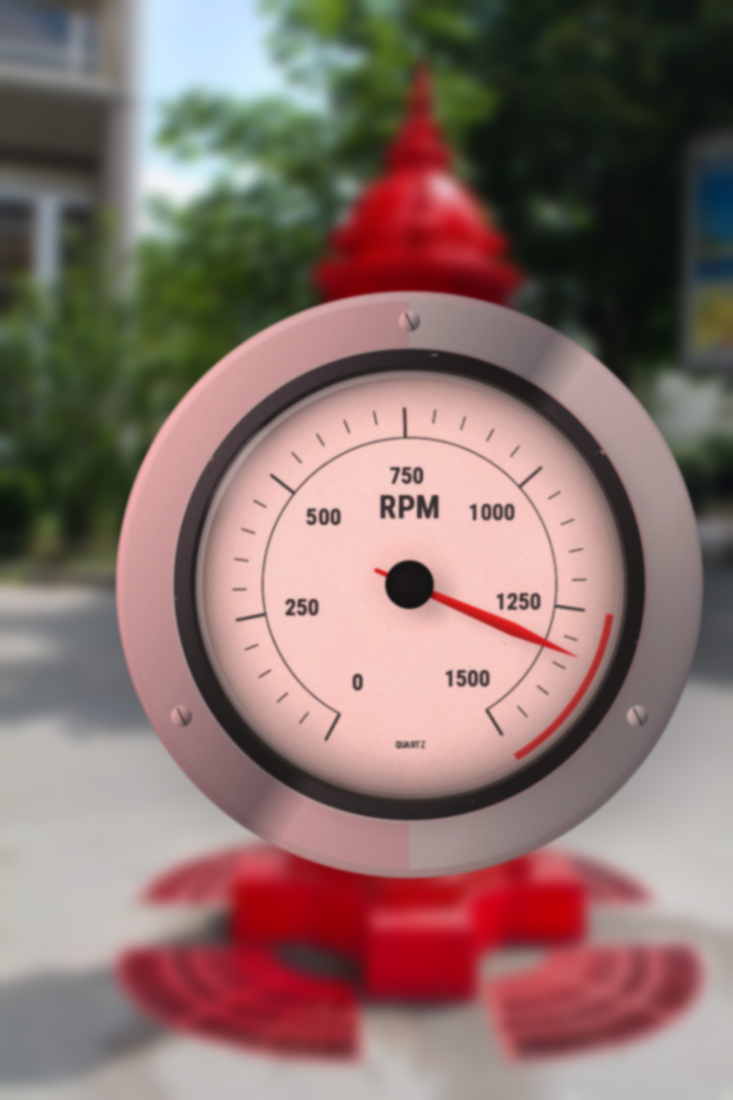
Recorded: 1325 rpm
